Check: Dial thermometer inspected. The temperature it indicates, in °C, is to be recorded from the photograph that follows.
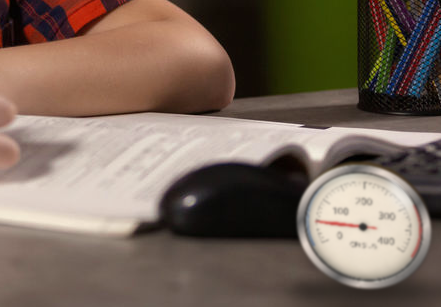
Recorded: 50 °C
